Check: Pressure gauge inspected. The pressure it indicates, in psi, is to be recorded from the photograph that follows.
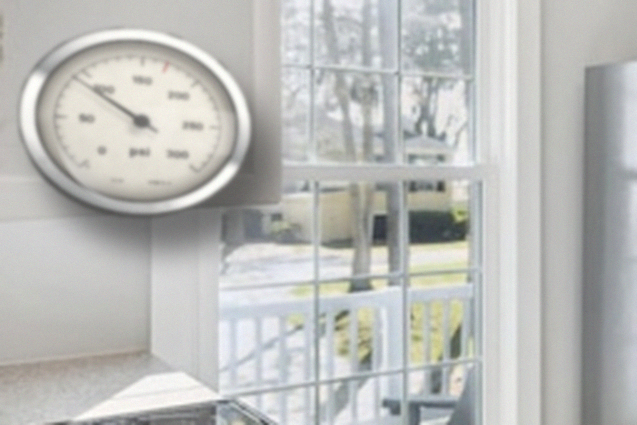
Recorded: 90 psi
